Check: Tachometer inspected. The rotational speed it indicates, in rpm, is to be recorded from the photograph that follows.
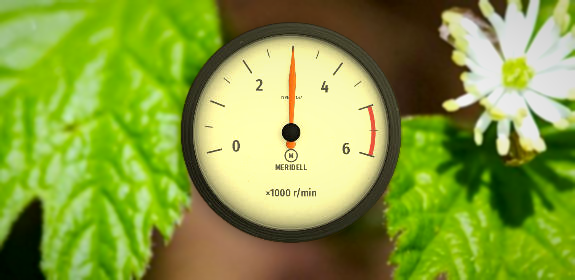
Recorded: 3000 rpm
